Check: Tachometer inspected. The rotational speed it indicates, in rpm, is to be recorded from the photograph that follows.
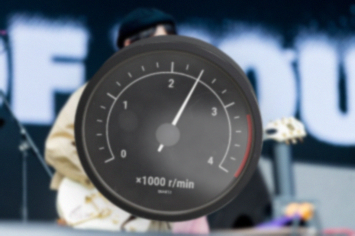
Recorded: 2400 rpm
